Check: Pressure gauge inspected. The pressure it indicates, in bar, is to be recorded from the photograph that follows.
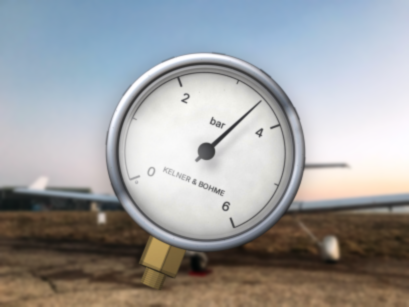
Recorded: 3.5 bar
